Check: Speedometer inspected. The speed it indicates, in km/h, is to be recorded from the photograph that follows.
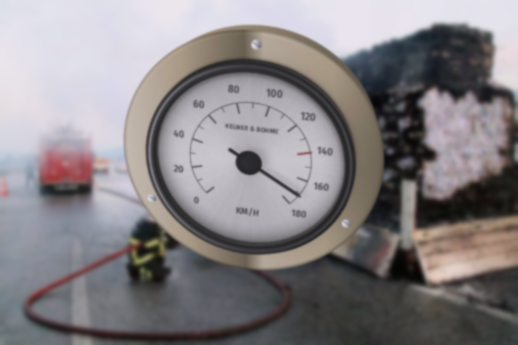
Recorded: 170 km/h
